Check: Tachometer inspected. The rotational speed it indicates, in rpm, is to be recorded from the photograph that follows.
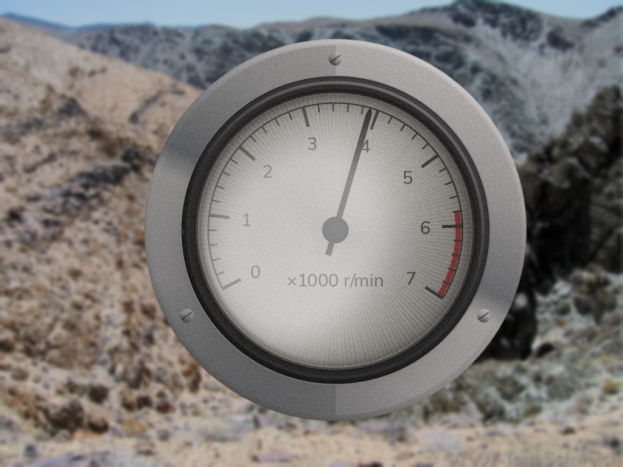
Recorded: 3900 rpm
